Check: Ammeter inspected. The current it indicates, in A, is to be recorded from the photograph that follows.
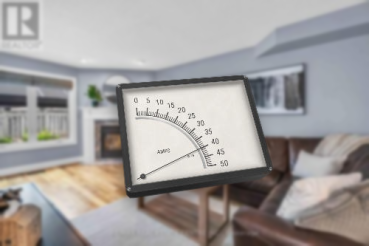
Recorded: 40 A
